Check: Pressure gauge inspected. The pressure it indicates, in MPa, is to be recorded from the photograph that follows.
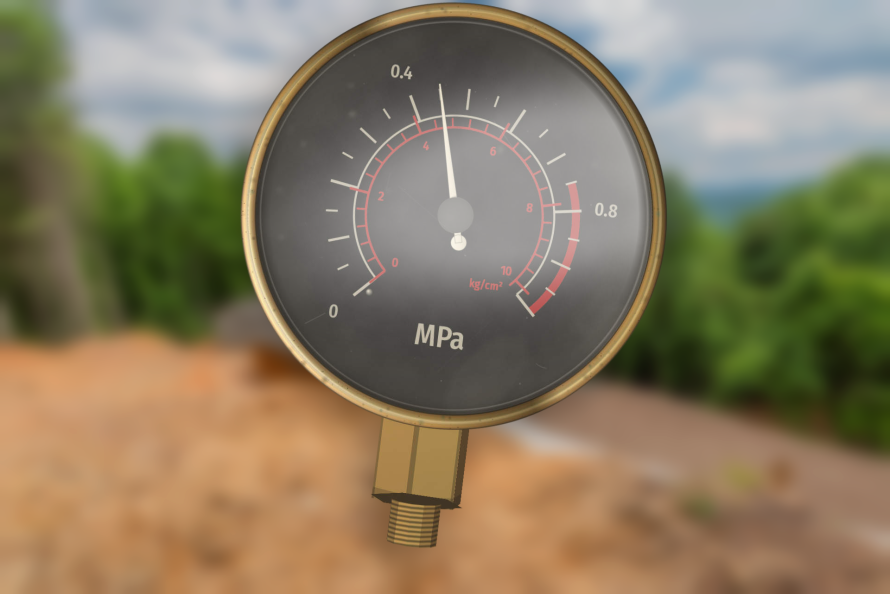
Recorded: 0.45 MPa
